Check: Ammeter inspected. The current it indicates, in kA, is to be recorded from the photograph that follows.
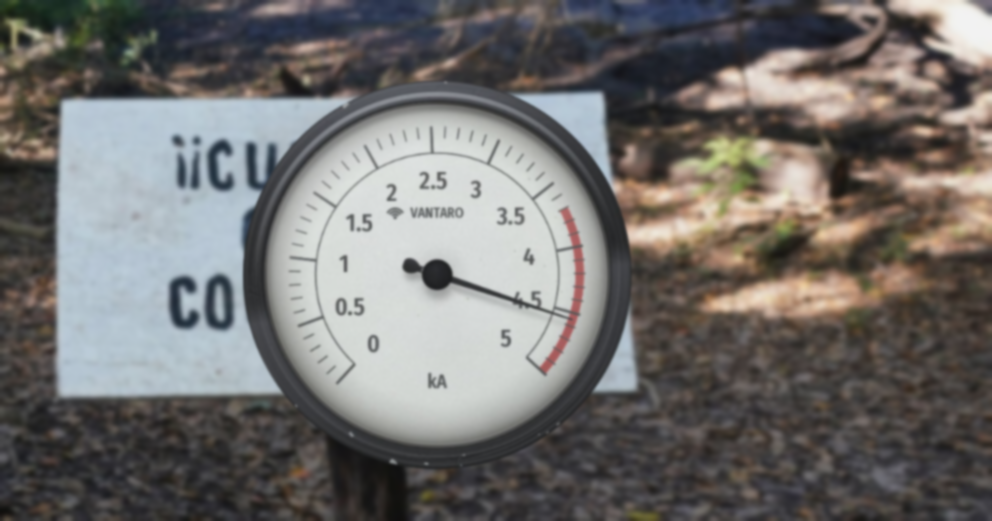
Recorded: 4.55 kA
